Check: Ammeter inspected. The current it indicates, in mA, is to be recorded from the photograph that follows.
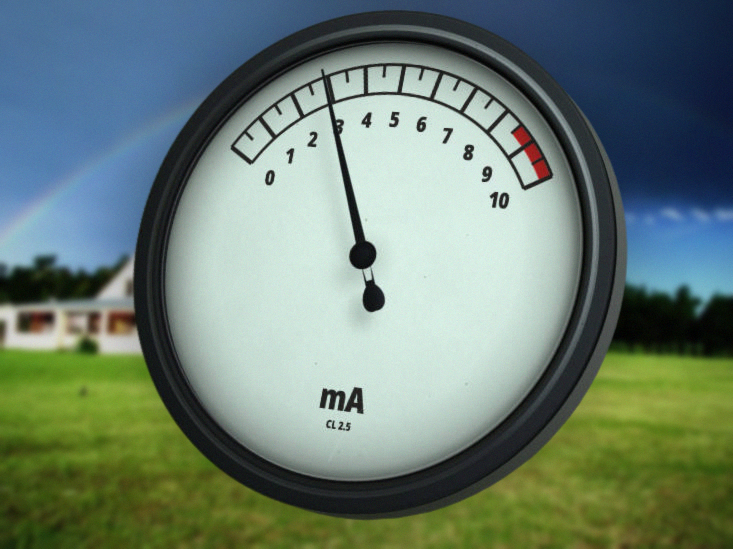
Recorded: 3 mA
